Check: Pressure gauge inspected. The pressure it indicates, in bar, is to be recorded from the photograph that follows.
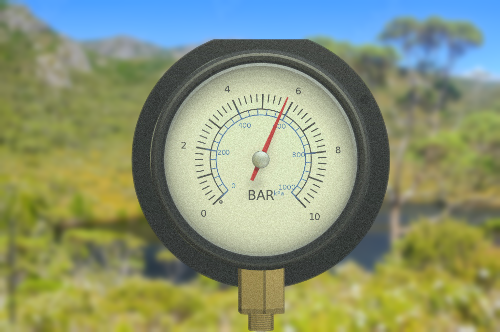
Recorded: 5.8 bar
